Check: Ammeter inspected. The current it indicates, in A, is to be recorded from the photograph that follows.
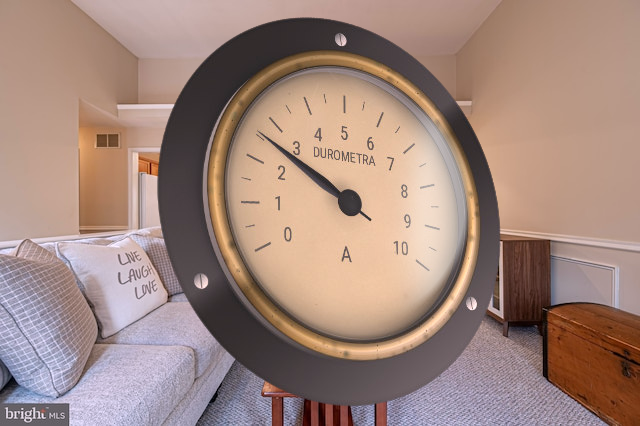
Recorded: 2.5 A
